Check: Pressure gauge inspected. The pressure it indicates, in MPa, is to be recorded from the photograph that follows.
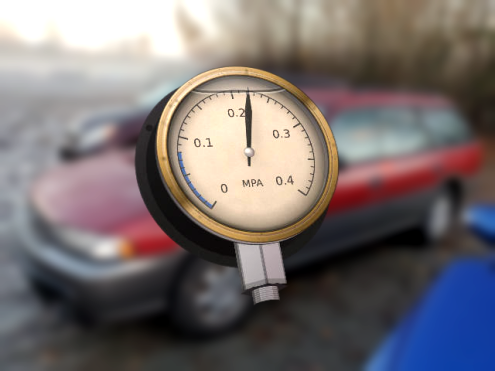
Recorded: 0.22 MPa
